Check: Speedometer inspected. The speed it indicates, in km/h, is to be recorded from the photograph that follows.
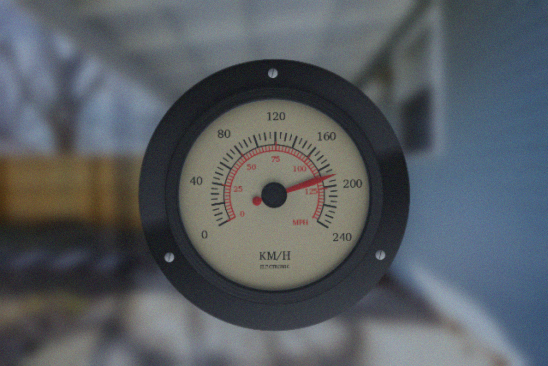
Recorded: 190 km/h
